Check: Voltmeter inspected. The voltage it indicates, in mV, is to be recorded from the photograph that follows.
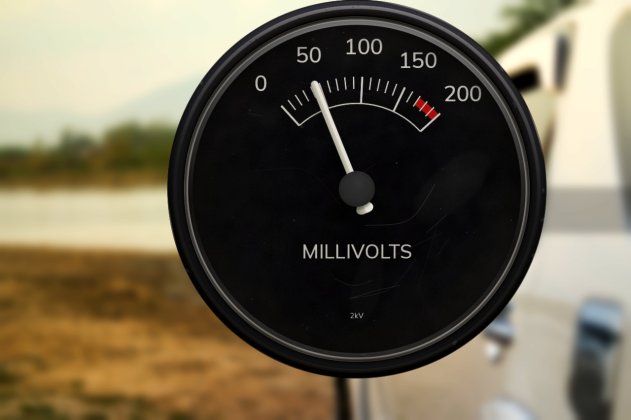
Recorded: 45 mV
